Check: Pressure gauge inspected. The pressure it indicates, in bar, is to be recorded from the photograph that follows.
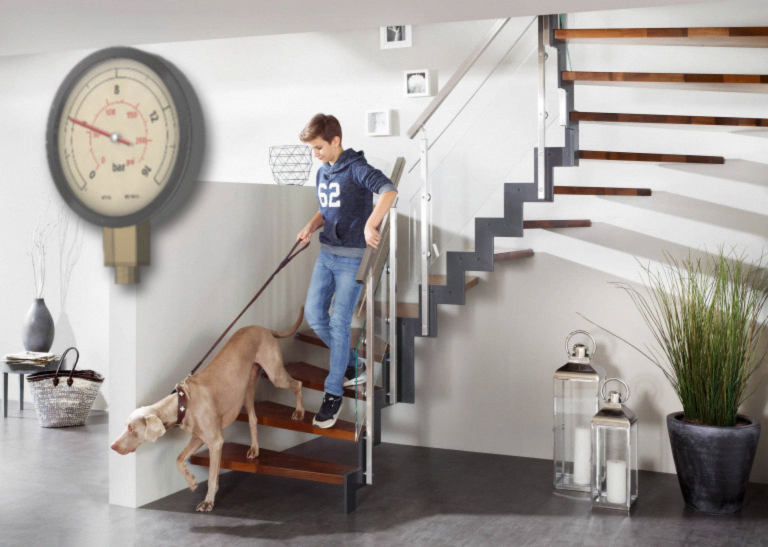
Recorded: 4 bar
